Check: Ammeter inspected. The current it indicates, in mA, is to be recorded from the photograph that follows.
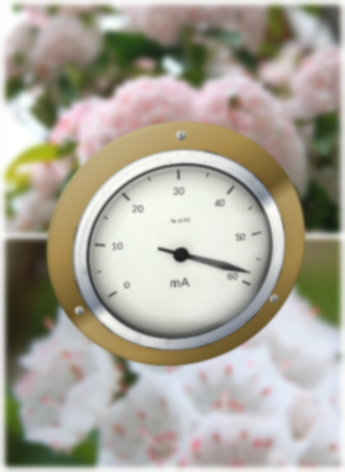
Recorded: 57.5 mA
